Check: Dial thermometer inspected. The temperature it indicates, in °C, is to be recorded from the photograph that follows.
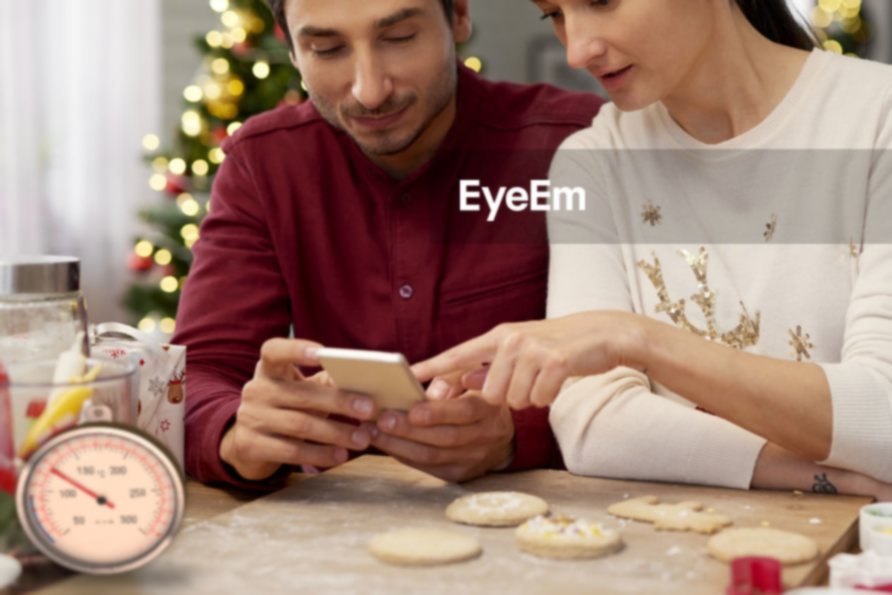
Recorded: 125 °C
